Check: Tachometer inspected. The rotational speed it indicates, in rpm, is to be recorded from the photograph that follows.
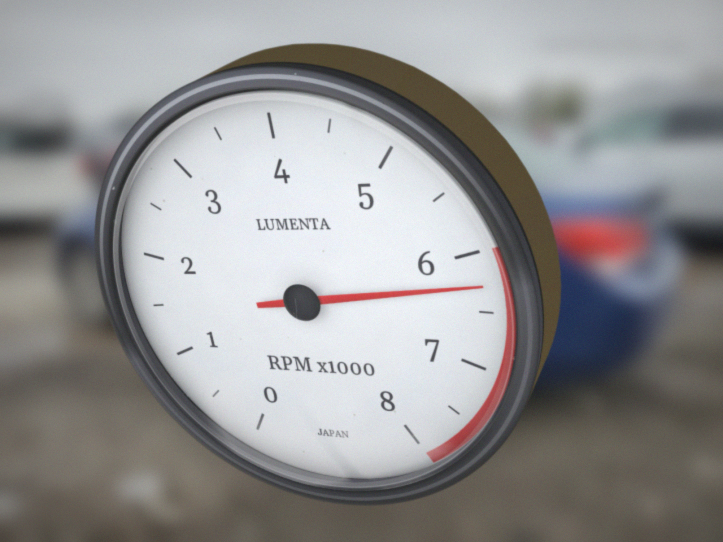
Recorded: 6250 rpm
